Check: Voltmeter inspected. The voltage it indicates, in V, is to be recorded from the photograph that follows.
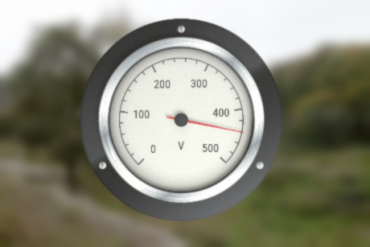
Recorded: 440 V
